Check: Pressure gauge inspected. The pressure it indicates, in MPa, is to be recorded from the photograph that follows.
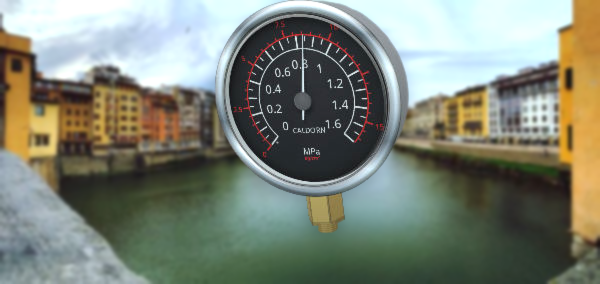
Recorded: 0.85 MPa
